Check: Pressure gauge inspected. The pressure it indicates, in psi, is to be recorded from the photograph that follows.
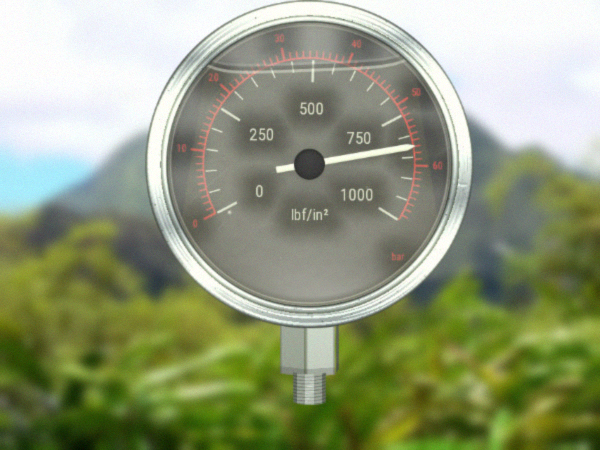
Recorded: 825 psi
